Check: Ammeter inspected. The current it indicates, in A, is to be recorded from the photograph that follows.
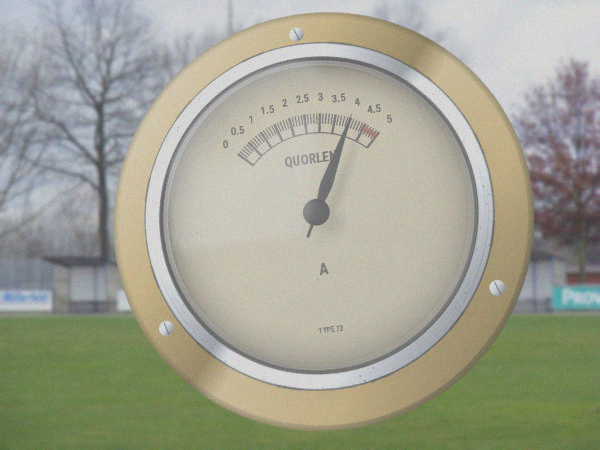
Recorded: 4 A
